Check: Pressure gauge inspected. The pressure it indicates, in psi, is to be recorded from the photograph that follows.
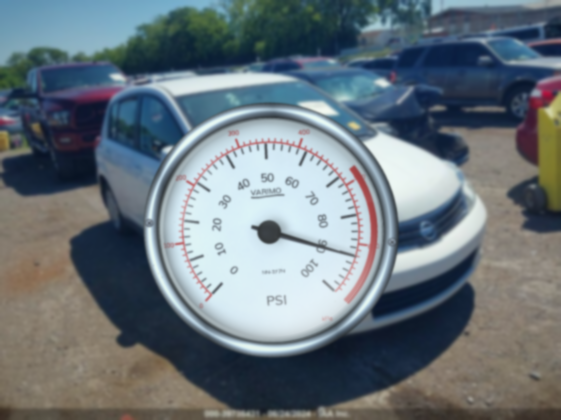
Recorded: 90 psi
